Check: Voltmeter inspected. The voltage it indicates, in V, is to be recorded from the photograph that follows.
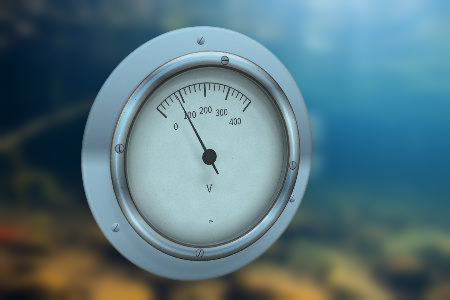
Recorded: 80 V
